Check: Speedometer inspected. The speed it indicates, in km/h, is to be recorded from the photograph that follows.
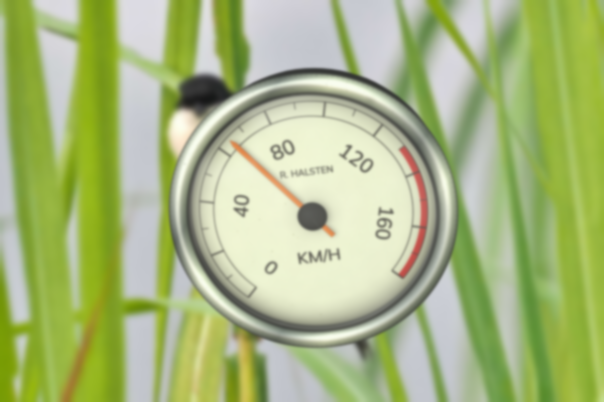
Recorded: 65 km/h
